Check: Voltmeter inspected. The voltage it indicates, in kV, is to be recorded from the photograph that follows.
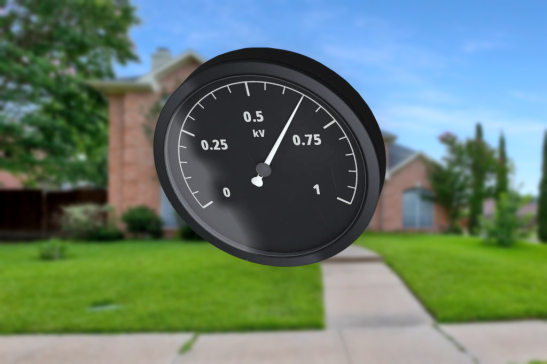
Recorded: 0.65 kV
